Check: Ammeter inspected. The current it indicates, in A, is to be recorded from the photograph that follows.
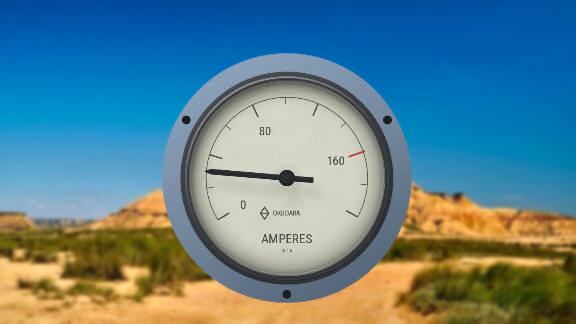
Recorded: 30 A
